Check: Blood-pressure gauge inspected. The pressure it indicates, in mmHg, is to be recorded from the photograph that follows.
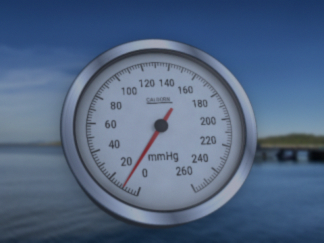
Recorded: 10 mmHg
